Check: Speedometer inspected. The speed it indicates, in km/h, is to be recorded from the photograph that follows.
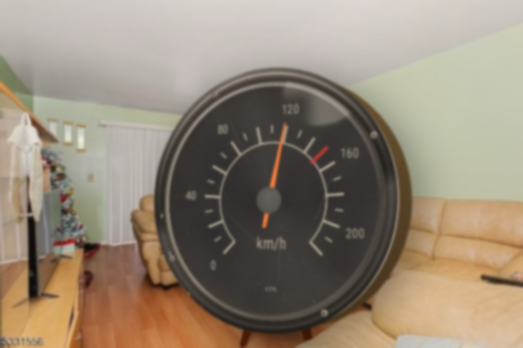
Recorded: 120 km/h
